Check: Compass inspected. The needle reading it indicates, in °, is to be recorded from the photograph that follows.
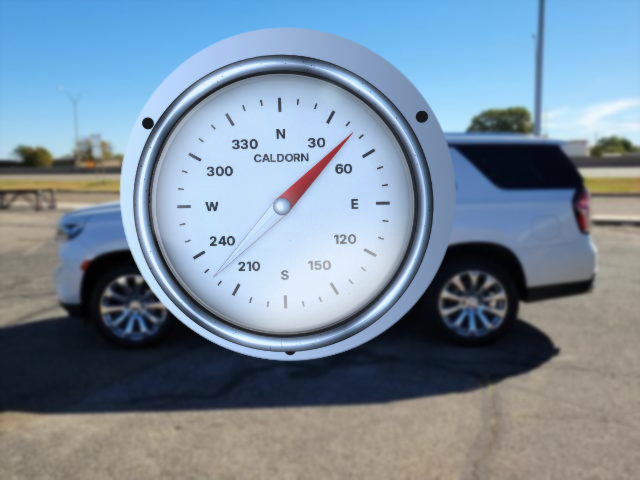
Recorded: 45 °
